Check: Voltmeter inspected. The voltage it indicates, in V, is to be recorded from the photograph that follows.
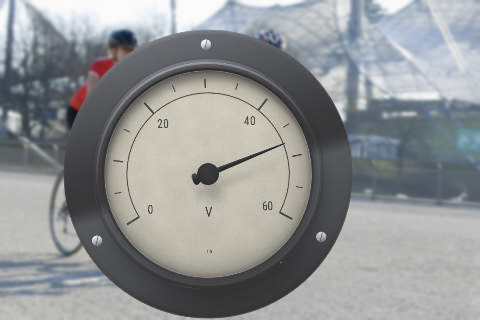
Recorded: 47.5 V
